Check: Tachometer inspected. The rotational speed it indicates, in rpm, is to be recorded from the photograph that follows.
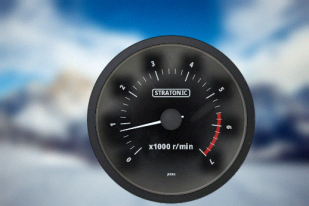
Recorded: 800 rpm
